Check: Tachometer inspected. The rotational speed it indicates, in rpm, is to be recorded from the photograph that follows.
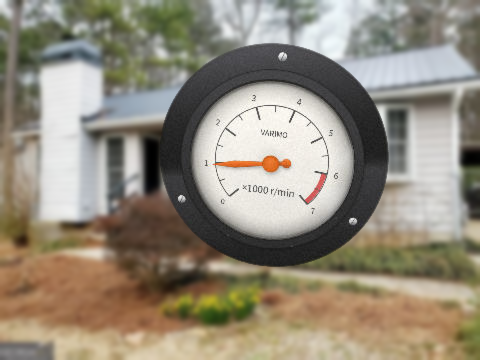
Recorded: 1000 rpm
